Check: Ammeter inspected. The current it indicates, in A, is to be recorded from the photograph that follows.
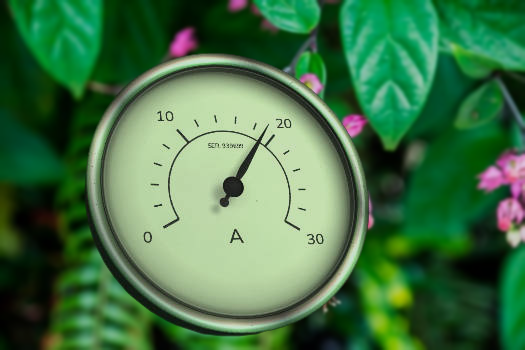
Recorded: 19 A
